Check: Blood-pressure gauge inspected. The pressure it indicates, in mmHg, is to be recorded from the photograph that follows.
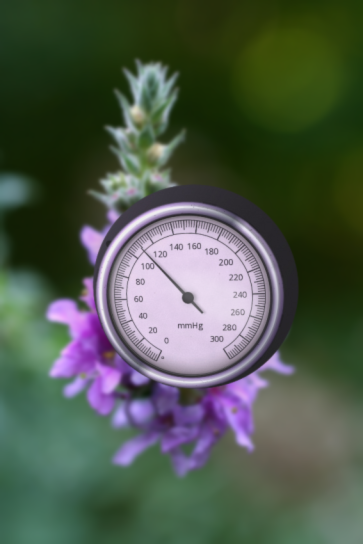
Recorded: 110 mmHg
